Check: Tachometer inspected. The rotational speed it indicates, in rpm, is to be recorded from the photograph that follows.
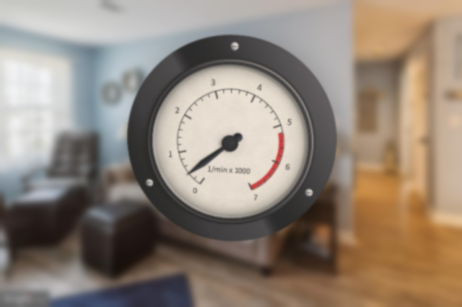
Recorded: 400 rpm
